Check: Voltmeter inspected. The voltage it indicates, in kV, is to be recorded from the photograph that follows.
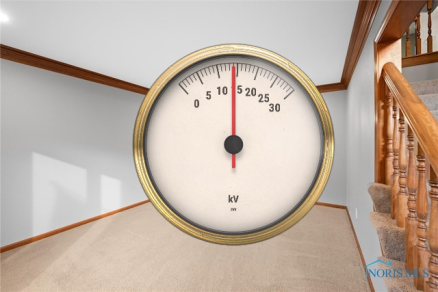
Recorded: 14 kV
